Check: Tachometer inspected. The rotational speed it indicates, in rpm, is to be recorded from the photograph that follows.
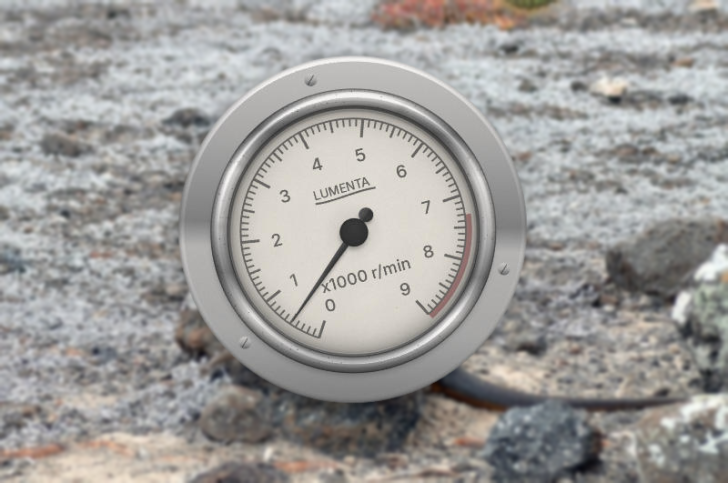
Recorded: 500 rpm
